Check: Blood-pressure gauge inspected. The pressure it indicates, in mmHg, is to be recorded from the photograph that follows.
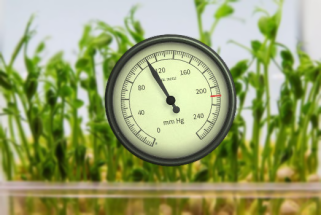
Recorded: 110 mmHg
